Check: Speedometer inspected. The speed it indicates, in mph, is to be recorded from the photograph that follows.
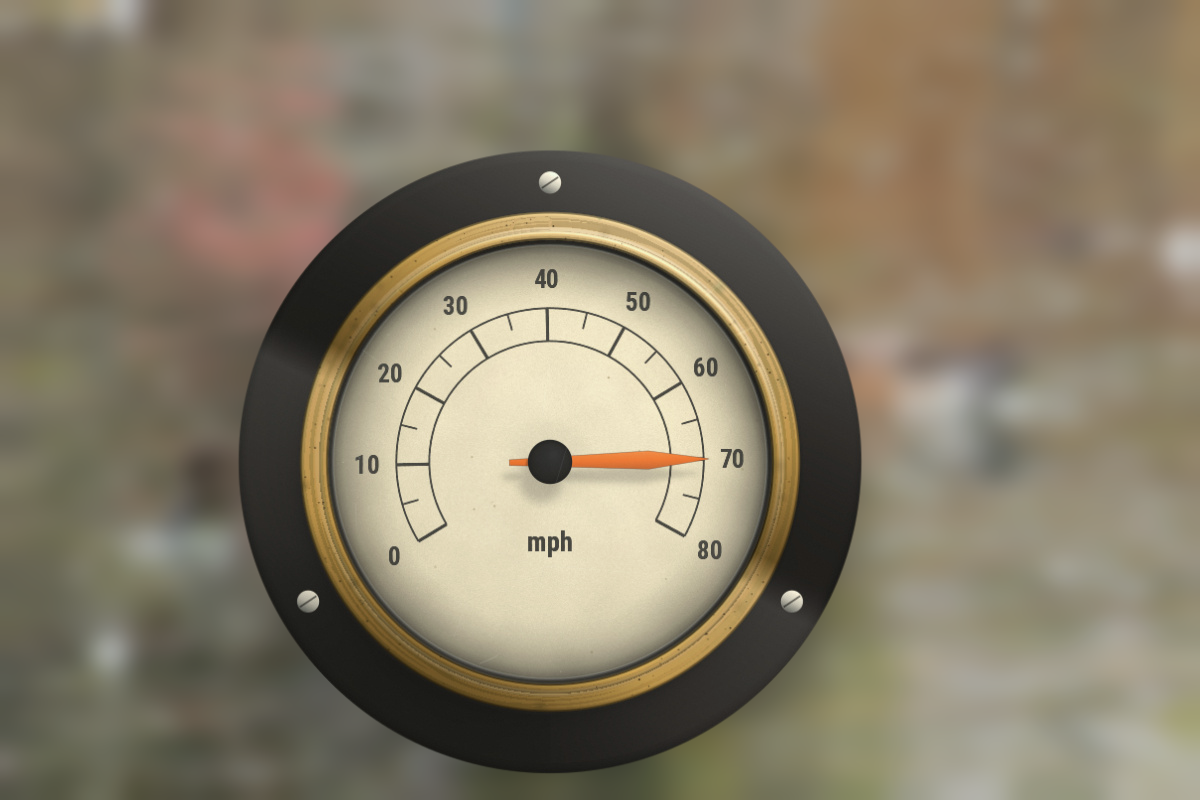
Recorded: 70 mph
